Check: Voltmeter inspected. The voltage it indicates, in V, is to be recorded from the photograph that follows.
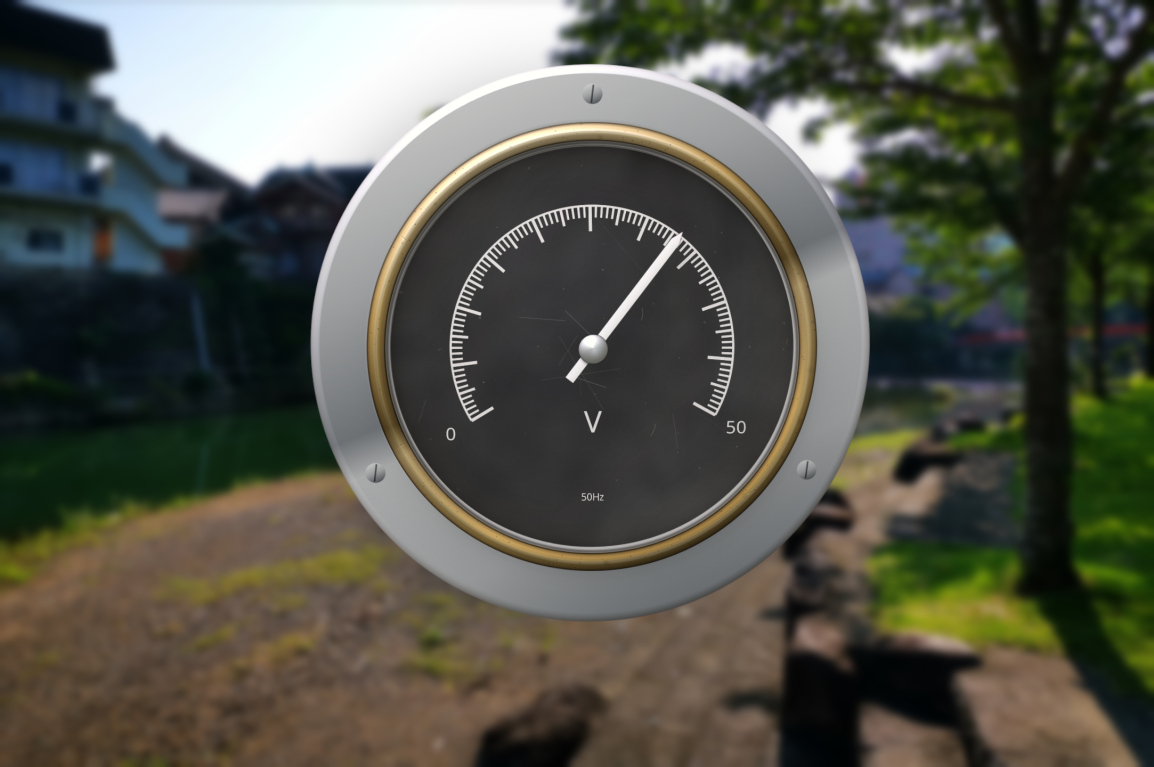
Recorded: 33 V
